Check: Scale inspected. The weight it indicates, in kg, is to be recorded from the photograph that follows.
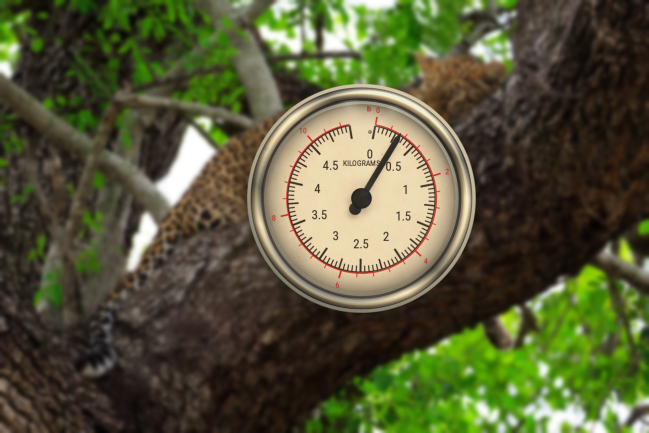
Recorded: 0.3 kg
